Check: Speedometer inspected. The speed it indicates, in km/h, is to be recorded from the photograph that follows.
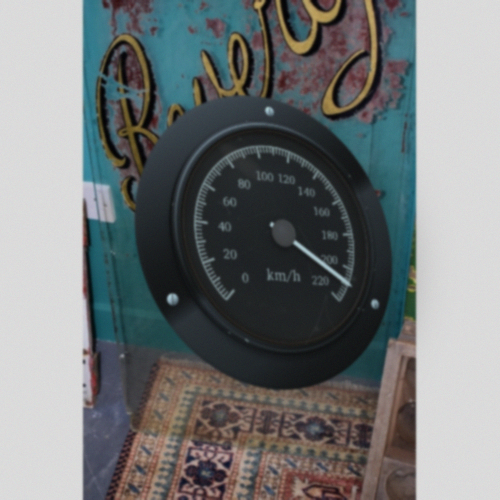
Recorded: 210 km/h
